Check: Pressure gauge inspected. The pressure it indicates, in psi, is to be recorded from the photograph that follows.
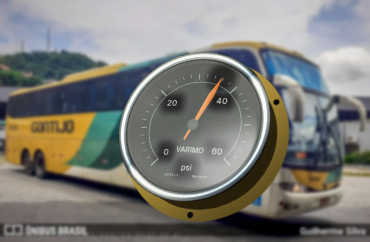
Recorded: 36 psi
